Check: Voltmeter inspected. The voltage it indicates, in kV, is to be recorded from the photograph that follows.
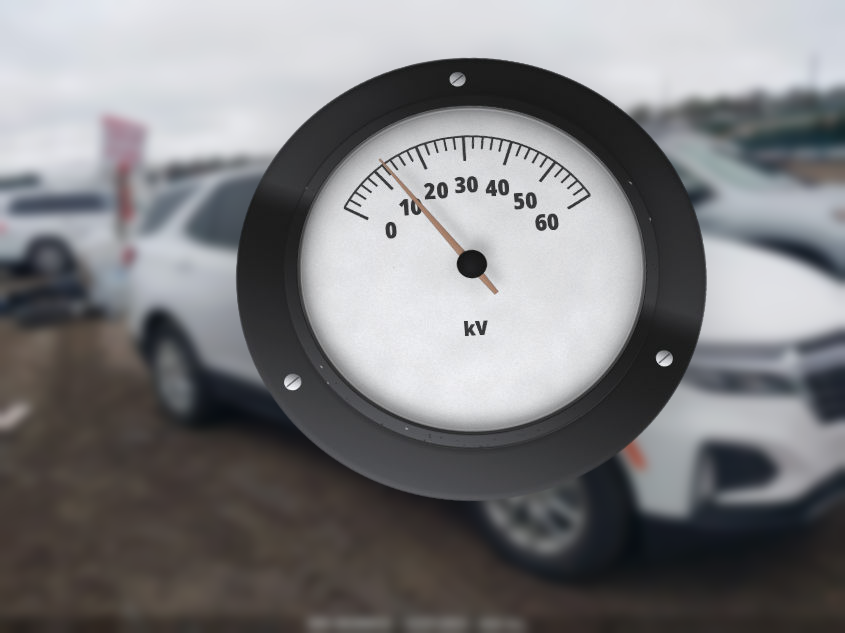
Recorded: 12 kV
